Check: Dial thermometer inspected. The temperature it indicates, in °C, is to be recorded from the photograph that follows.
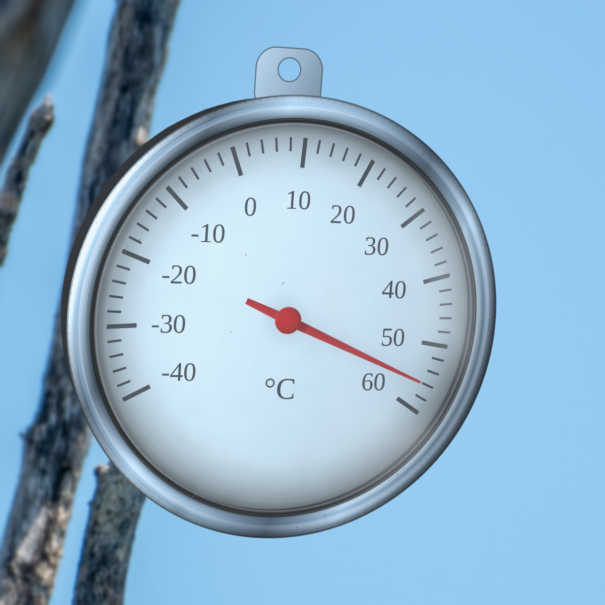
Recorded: 56 °C
